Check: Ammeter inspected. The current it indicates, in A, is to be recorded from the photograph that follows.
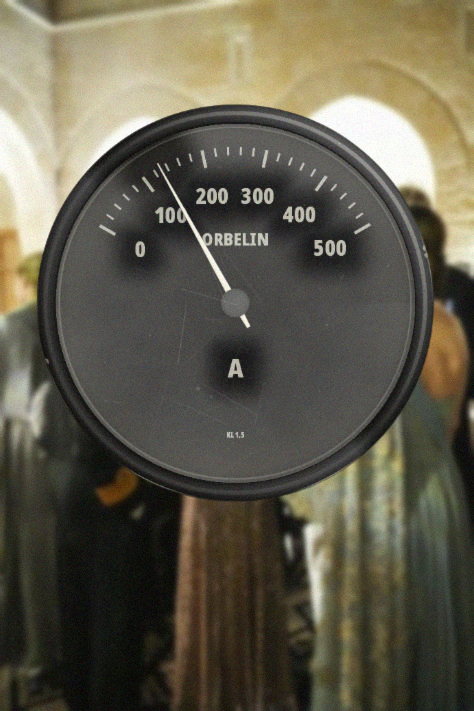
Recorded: 130 A
